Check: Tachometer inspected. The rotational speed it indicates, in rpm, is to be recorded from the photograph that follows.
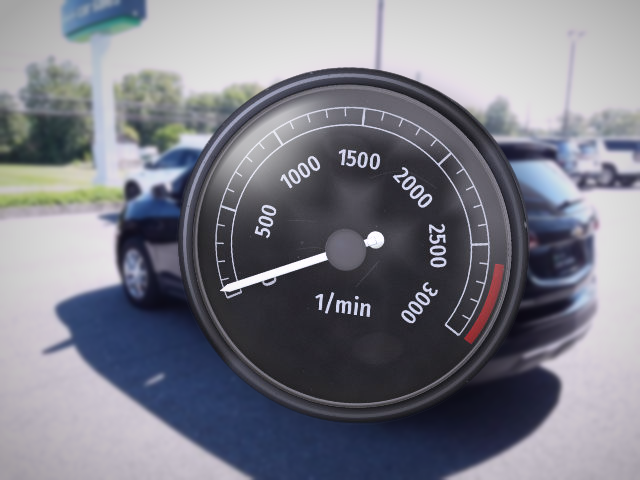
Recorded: 50 rpm
